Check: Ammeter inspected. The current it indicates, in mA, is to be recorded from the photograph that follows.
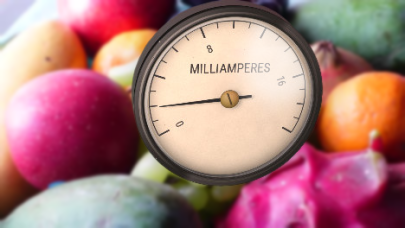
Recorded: 2 mA
